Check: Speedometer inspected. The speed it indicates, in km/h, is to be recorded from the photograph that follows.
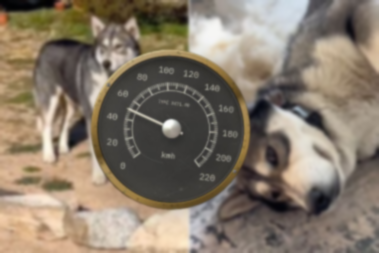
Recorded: 50 km/h
